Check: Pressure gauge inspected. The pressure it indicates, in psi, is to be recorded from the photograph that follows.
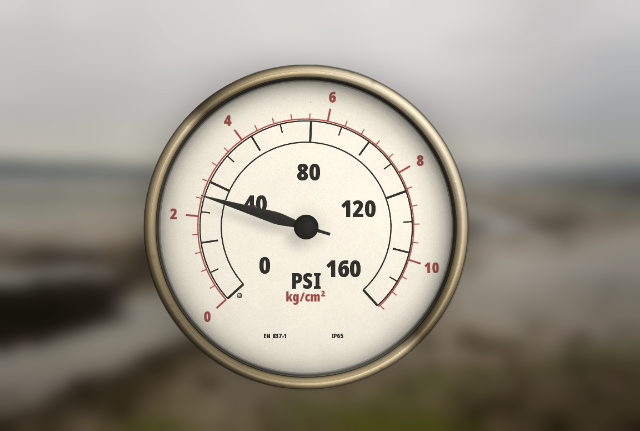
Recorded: 35 psi
